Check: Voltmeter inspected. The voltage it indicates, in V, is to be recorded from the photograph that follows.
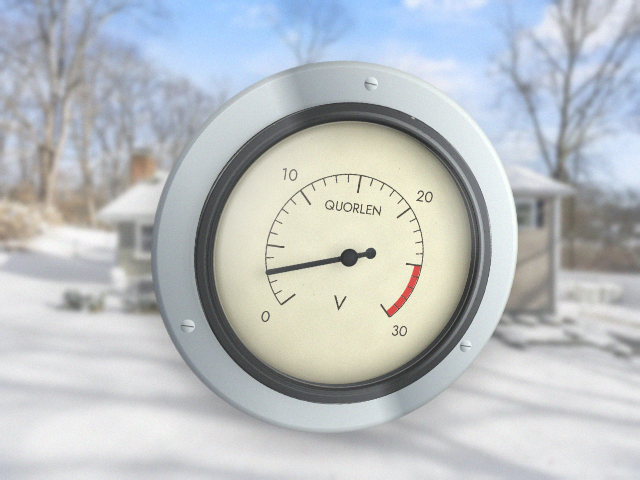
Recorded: 3 V
